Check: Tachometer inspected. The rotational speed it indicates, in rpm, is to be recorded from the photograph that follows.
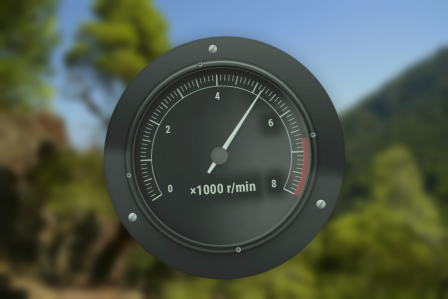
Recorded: 5200 rpm
